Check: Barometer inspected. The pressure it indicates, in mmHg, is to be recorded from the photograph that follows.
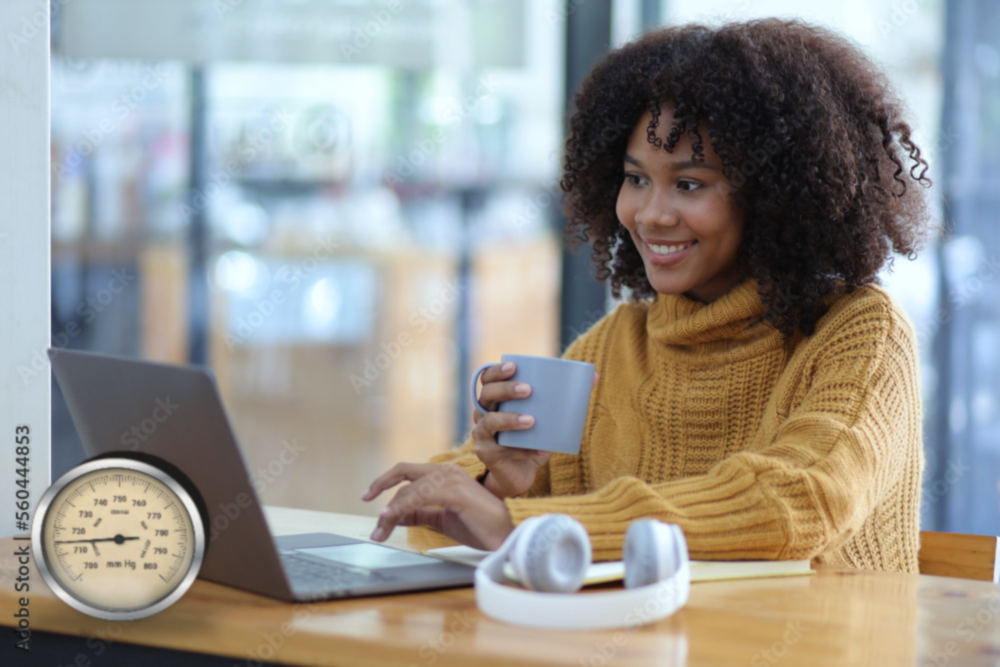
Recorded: 715 mmHg
